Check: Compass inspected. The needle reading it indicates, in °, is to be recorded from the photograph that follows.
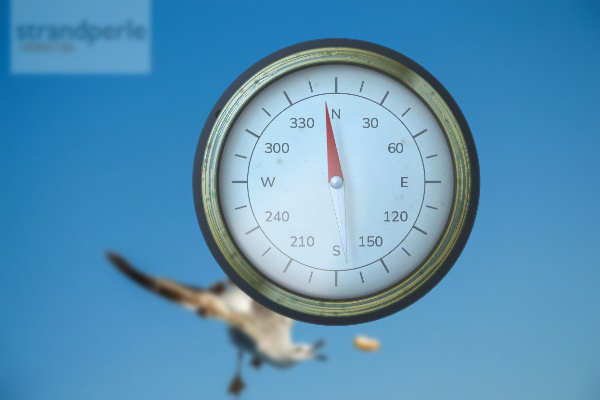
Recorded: 352.5 °
